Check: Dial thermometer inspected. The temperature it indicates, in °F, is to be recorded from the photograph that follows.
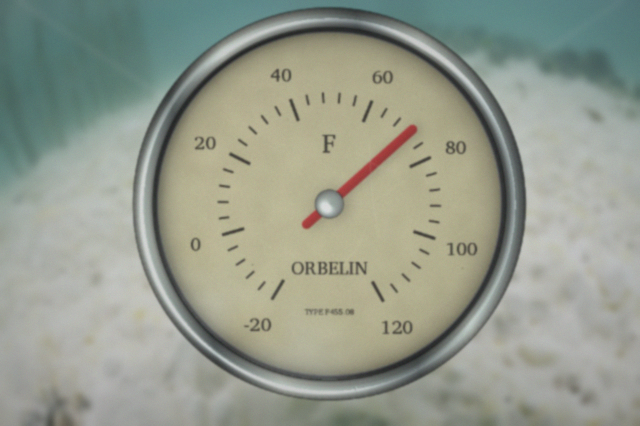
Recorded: 72 °F
